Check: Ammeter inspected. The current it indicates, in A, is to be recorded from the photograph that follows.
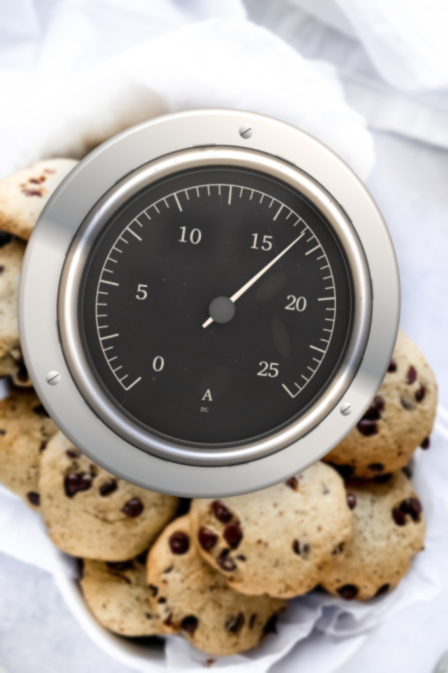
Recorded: 16.5 A
